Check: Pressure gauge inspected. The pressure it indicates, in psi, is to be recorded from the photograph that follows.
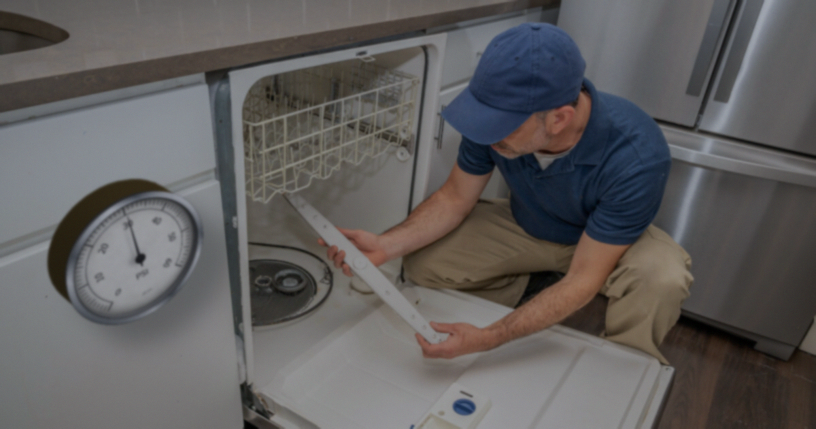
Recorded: 30 psi
